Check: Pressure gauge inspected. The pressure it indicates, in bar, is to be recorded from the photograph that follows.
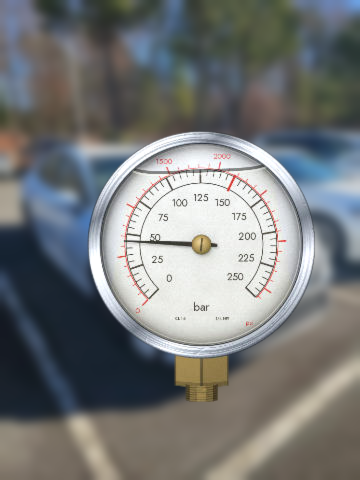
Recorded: 45 bar
